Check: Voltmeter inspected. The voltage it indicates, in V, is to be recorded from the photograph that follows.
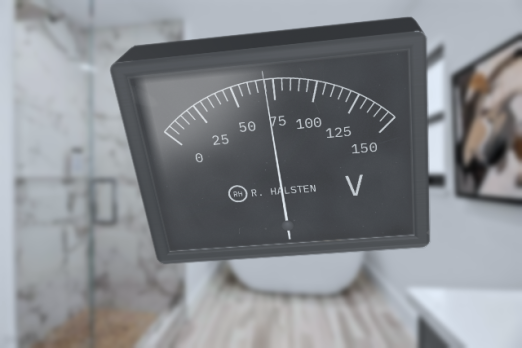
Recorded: 70 V
